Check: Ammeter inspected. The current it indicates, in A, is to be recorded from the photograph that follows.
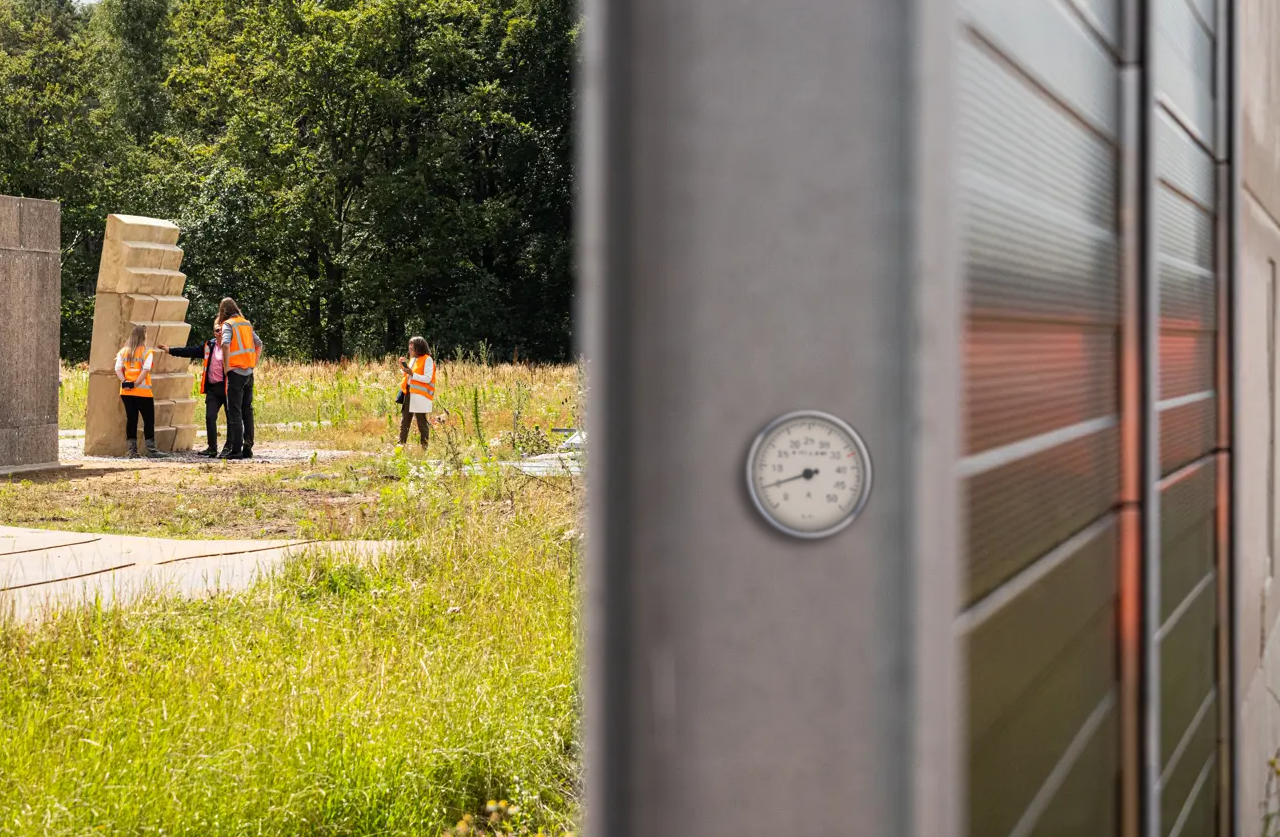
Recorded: 5 A
